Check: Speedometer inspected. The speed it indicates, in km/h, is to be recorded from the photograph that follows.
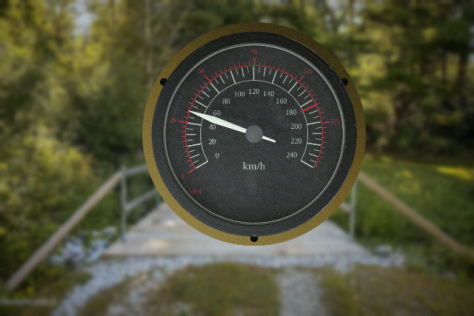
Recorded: 50 km/h
